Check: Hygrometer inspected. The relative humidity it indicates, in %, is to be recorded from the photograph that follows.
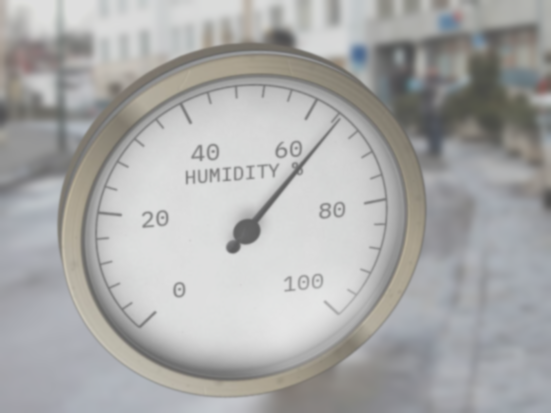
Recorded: 64 %
